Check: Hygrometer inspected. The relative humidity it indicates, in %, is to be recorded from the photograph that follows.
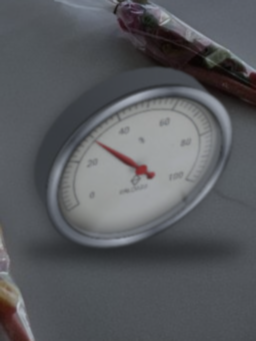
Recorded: 30 %
